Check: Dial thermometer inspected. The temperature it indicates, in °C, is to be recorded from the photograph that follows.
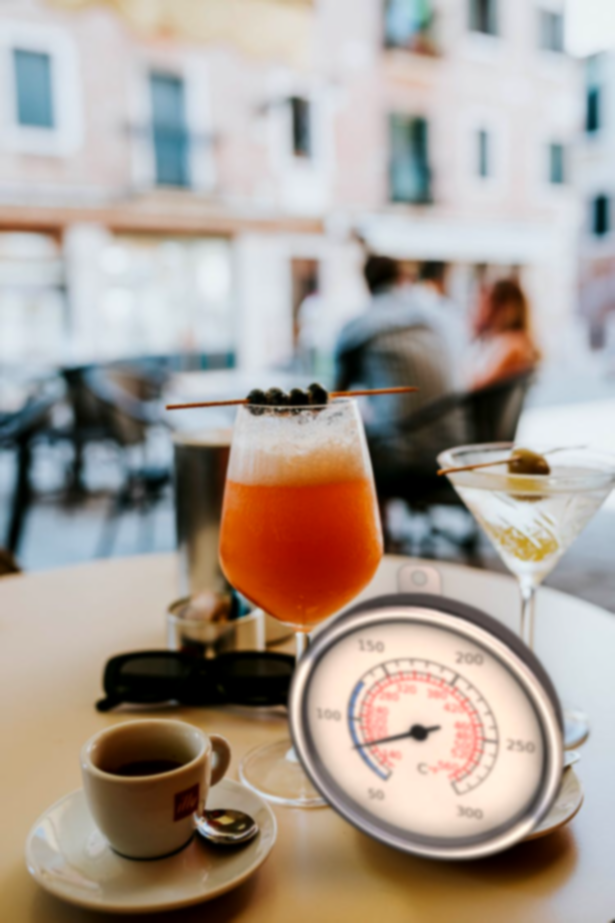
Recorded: 80 °C
